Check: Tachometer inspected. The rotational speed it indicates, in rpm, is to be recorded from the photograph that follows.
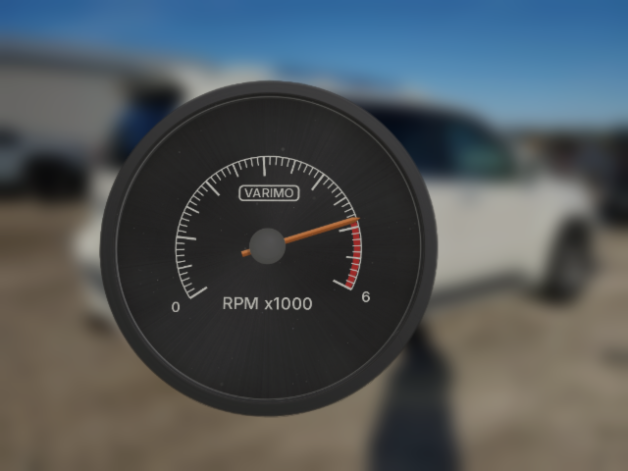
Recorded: 4900 rpm
